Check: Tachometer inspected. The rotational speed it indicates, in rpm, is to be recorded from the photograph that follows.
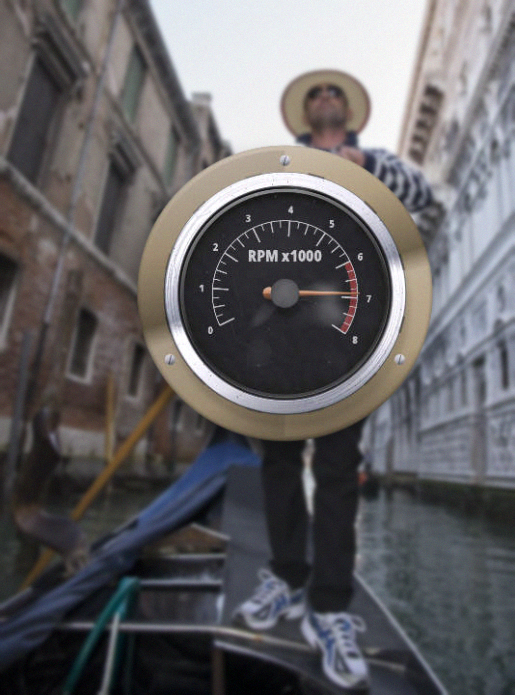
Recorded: 6875 rpm
